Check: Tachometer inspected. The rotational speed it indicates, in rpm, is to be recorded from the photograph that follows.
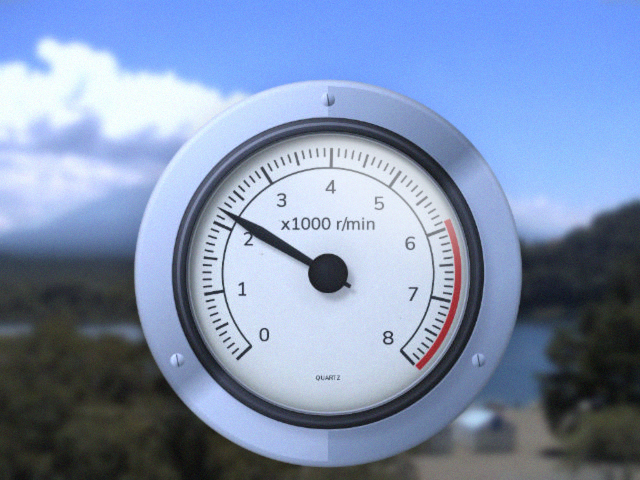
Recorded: 2200 rpm
